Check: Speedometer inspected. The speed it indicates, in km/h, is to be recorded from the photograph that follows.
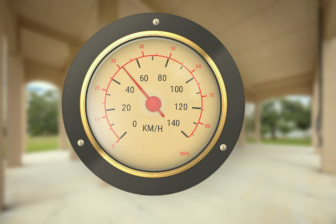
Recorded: 50 km/h
